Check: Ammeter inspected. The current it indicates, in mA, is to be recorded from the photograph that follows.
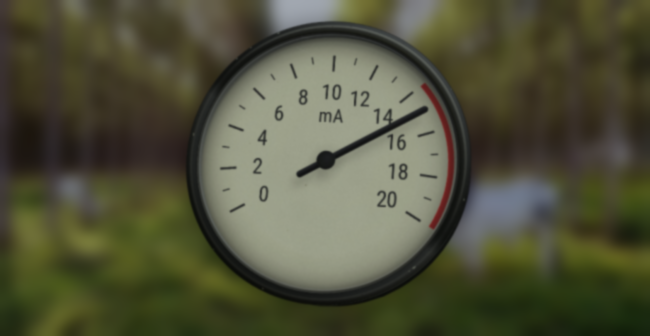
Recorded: 15 mA
